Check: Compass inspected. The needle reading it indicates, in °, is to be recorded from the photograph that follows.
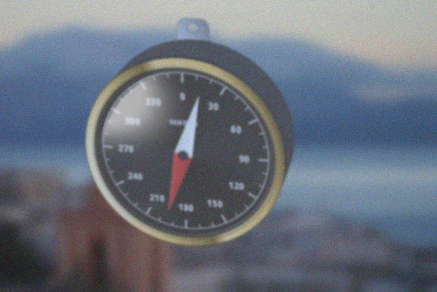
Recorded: 195 °
